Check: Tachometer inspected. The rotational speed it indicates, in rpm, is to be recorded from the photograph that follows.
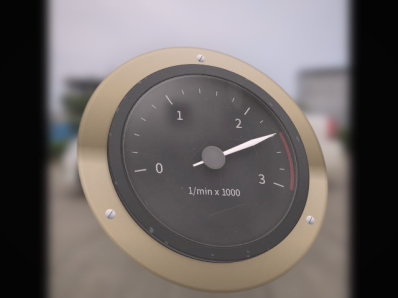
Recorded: 2400 rpm
